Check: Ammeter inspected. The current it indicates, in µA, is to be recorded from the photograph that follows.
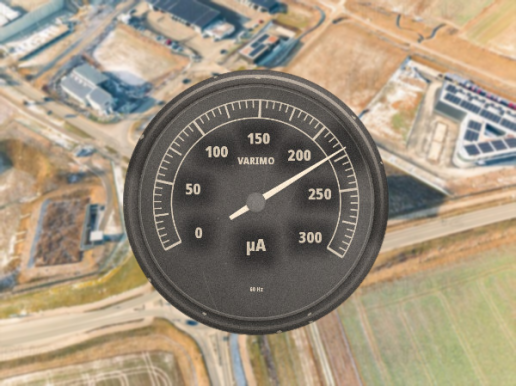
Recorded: 220 µA
